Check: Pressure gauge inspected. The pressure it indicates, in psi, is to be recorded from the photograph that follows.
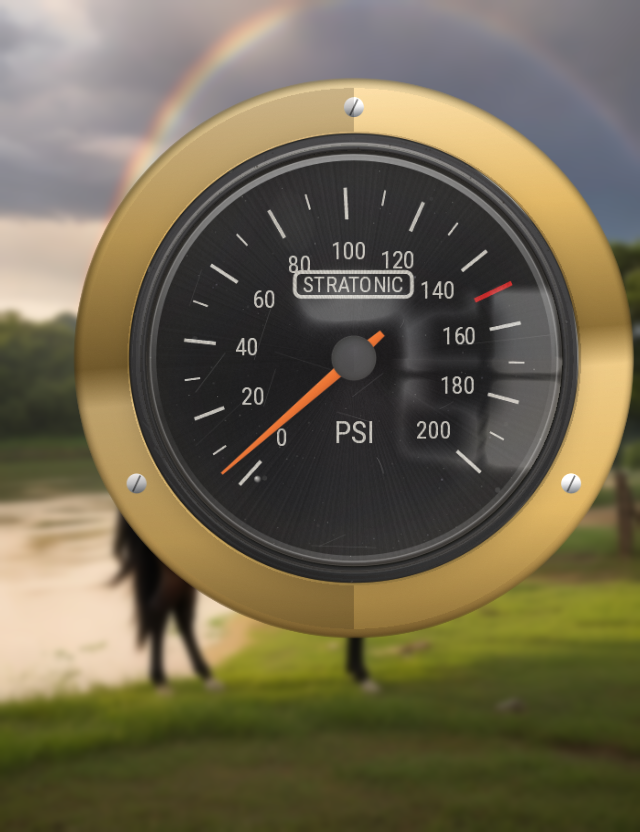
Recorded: 5 psi
